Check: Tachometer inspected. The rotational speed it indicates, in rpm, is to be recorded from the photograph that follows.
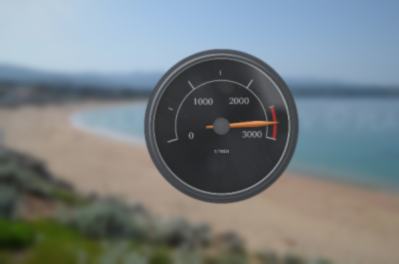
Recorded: 2750 rpm
